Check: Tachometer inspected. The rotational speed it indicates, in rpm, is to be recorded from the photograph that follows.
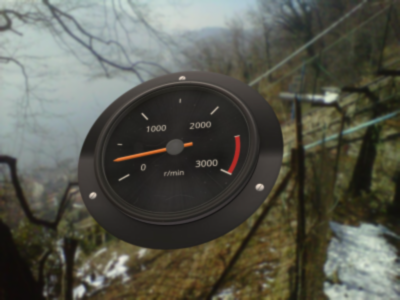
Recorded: 250 rpm
